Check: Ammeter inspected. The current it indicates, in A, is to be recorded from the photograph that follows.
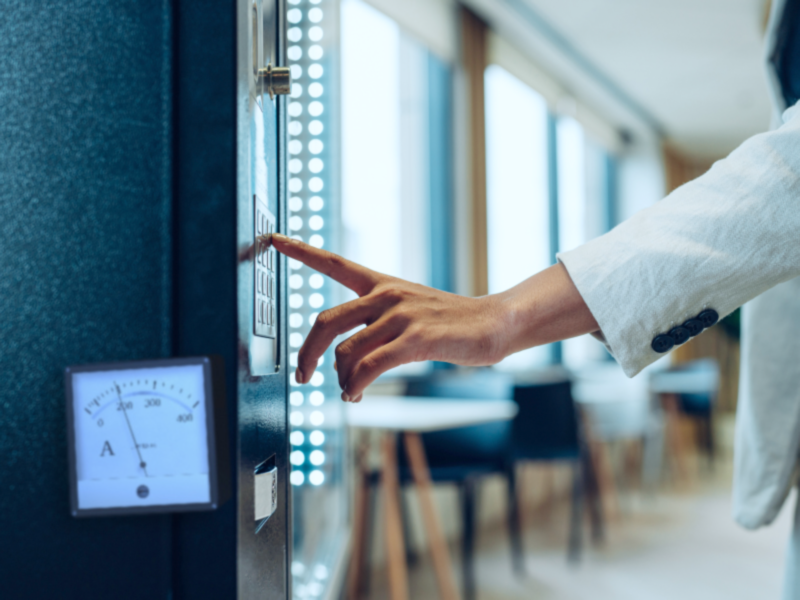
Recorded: 200 A
